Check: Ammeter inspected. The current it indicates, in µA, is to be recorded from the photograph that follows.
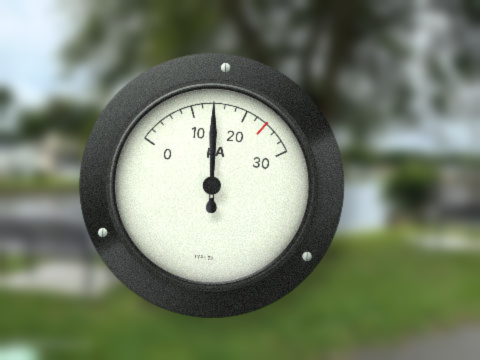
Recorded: 14 µA
